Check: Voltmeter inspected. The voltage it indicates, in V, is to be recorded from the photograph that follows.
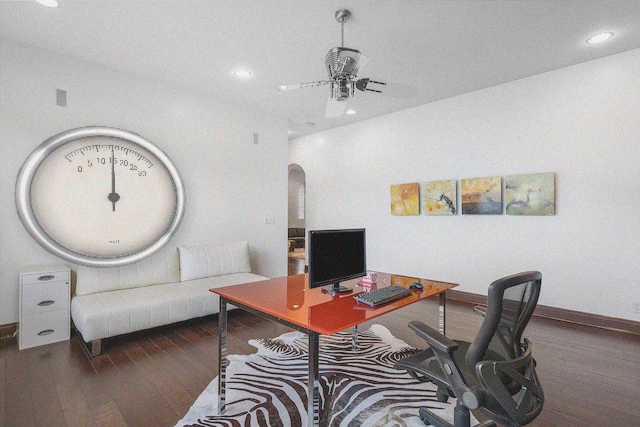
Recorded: 15 V
